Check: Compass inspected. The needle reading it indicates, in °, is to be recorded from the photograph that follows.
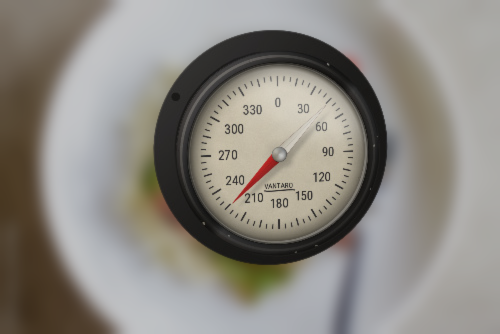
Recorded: 225 °
